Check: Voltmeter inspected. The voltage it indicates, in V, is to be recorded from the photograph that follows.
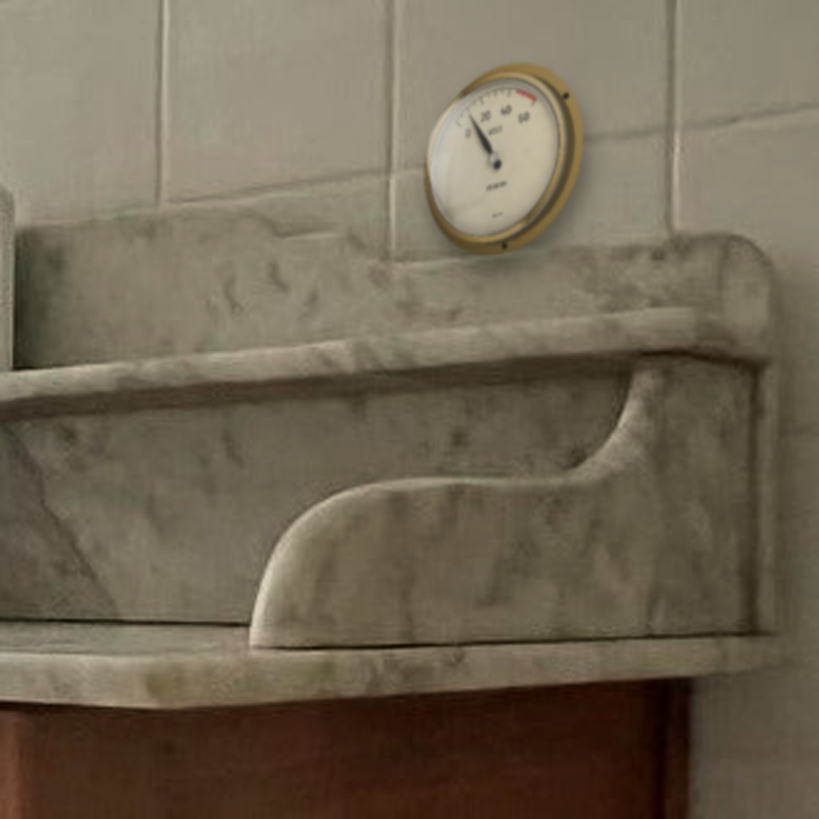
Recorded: 10 V
